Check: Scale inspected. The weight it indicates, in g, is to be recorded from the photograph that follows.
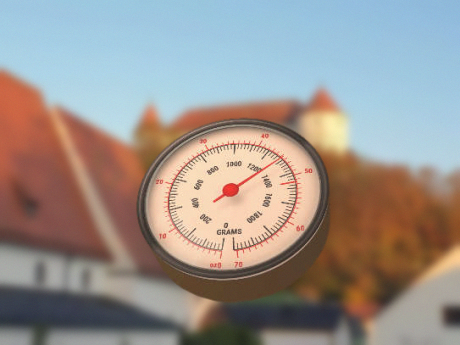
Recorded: 1300 g
